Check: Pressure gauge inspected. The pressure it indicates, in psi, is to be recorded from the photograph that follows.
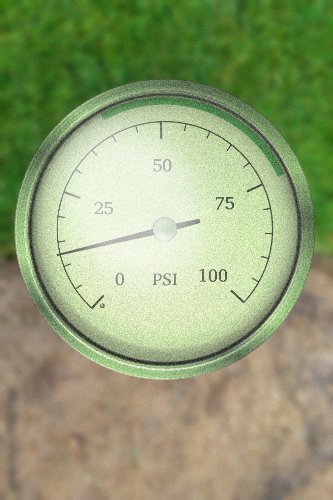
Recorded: 12.5 psi
